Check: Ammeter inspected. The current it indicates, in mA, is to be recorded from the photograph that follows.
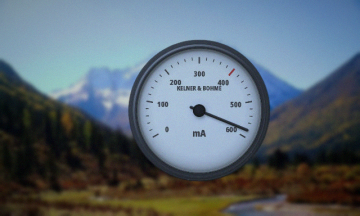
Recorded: 580 mA
